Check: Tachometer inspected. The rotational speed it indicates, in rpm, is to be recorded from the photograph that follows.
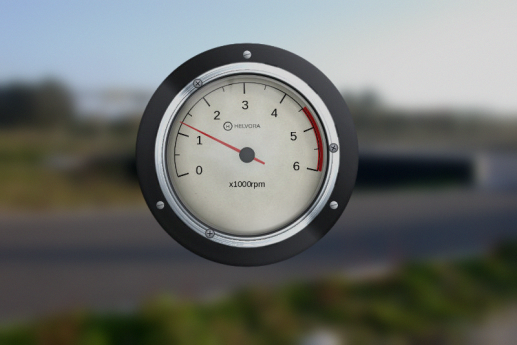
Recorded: 1250 rpm
